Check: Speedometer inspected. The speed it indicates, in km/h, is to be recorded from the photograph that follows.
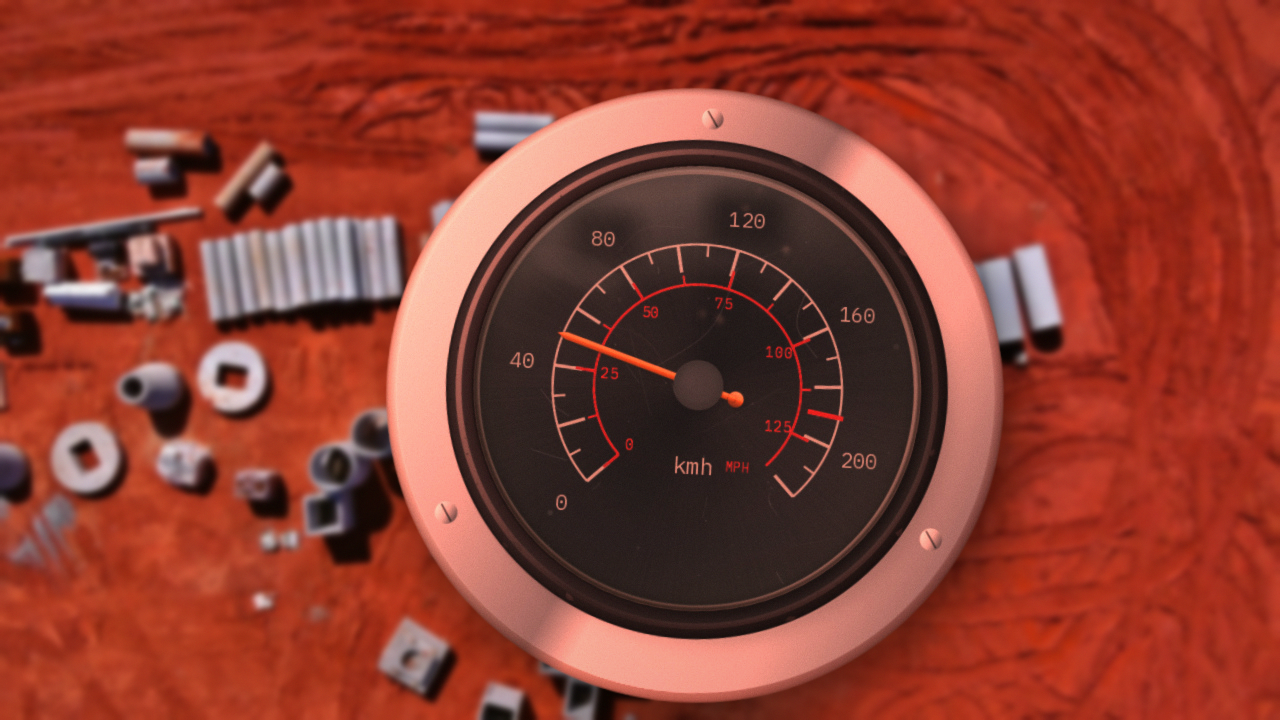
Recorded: 50 km/h
